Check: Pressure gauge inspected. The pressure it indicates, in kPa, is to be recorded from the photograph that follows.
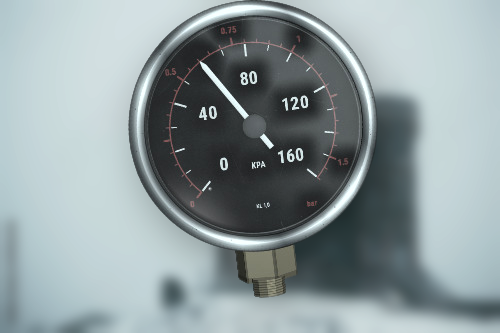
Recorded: 60 kPa
